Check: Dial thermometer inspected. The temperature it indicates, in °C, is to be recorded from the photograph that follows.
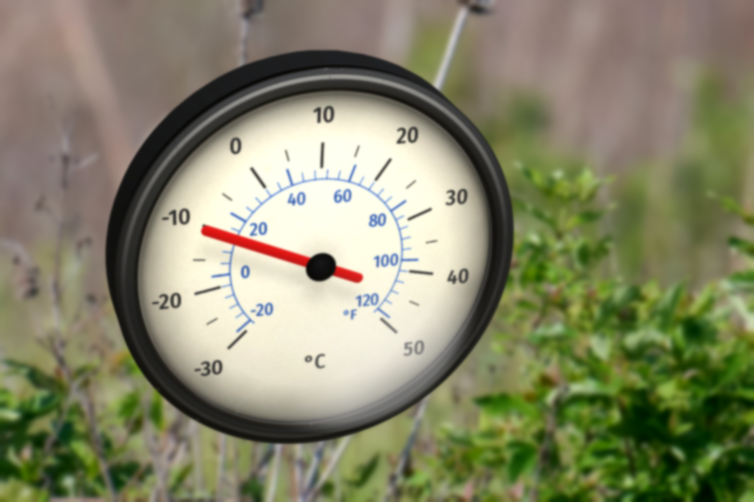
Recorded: -10 °C
